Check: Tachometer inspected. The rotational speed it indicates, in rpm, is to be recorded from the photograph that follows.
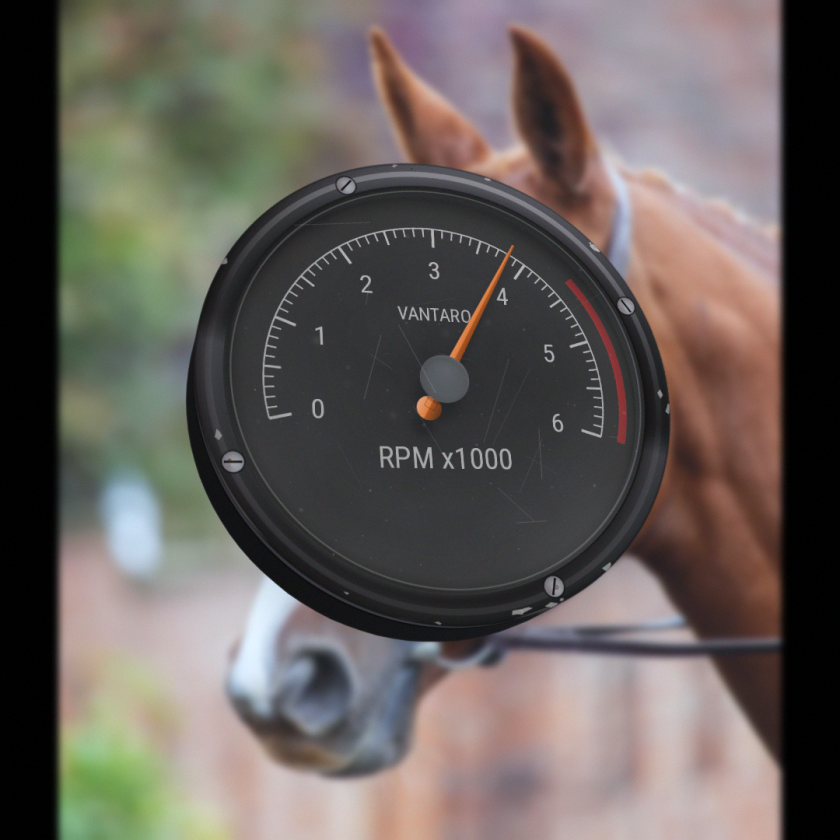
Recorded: 3800 rpm
